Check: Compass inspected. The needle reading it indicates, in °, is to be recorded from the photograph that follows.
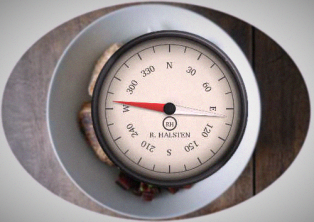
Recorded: 277.5 °
